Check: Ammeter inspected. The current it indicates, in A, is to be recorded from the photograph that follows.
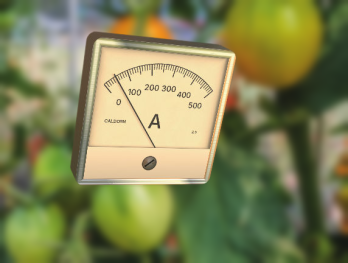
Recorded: 50 A
